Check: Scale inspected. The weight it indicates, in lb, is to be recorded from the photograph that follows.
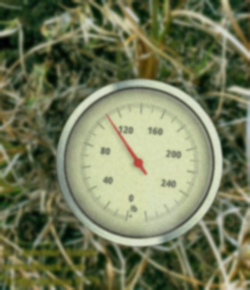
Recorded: 110 lb
